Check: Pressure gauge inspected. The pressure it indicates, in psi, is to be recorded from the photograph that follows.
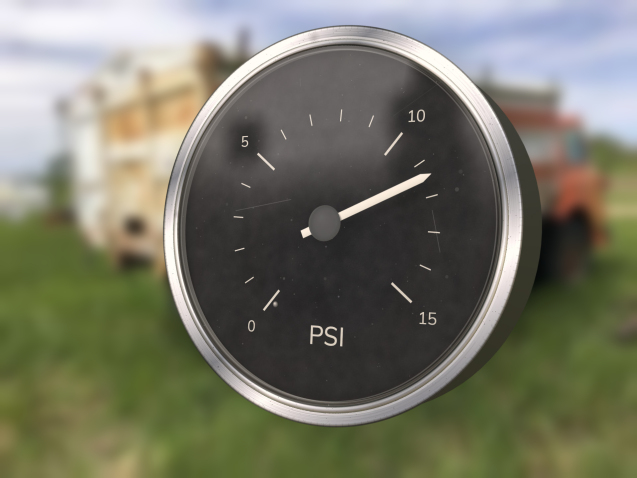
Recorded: 11.5 psi
